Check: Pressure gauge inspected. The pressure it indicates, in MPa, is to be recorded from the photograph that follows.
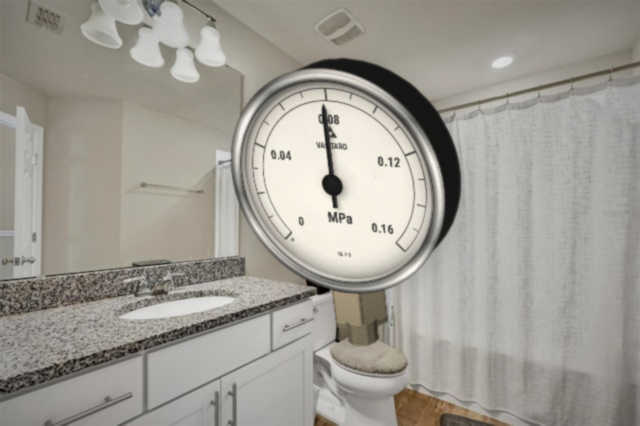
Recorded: 0.08 MPa
